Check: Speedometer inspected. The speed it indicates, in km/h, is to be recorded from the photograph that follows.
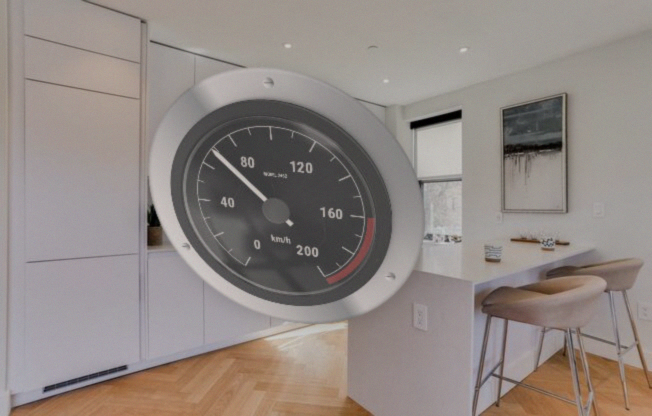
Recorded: 70 km/h
